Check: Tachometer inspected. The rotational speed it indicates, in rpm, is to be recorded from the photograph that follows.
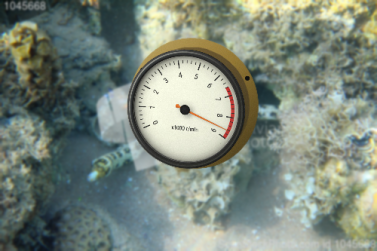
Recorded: 8600 rpm
